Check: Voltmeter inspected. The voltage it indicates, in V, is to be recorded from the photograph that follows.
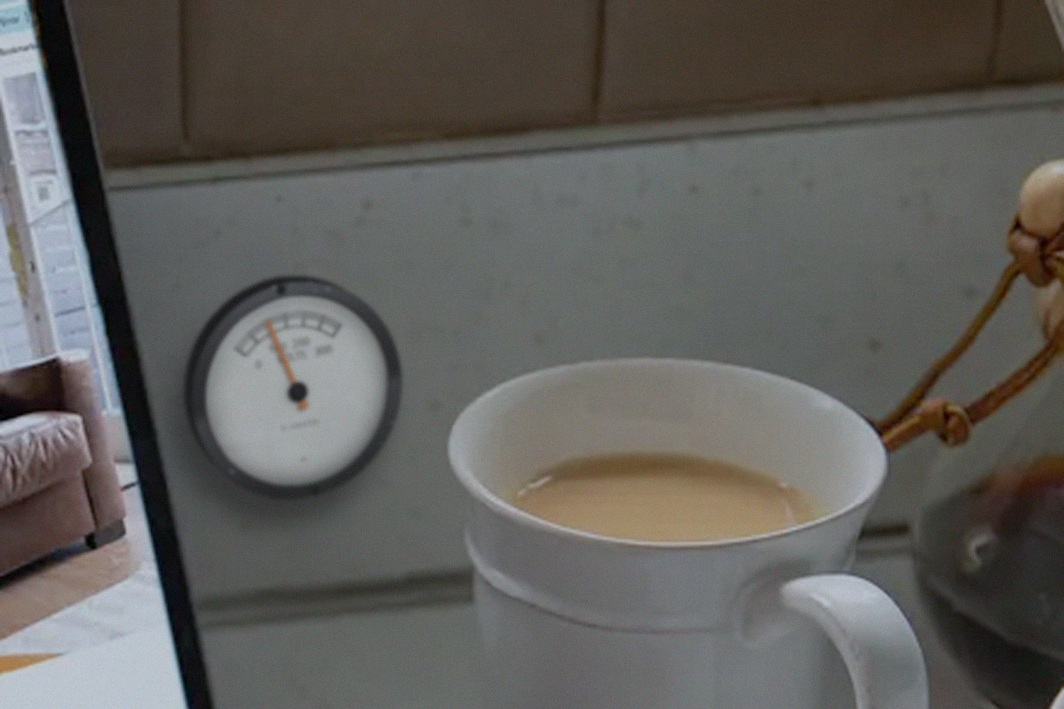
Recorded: 100 V
